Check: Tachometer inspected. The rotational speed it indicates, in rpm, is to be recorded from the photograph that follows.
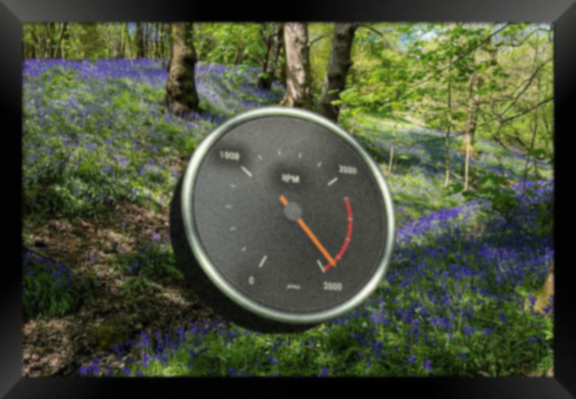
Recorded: 2900 rpm
